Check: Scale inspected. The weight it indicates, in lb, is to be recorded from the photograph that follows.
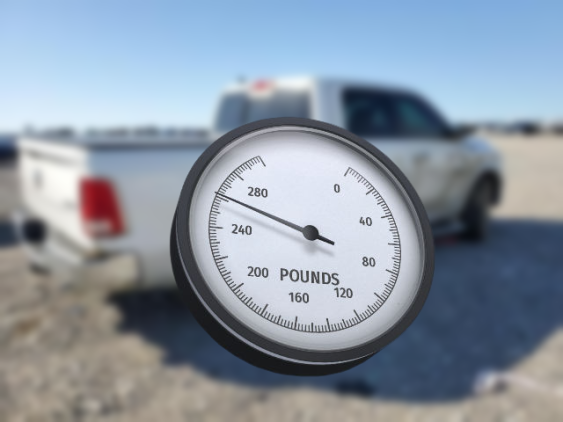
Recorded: 260 lb
